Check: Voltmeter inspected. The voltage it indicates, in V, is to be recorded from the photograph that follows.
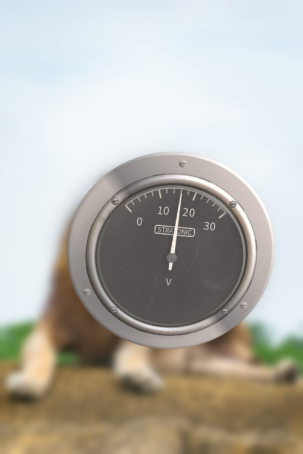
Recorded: 16 V
